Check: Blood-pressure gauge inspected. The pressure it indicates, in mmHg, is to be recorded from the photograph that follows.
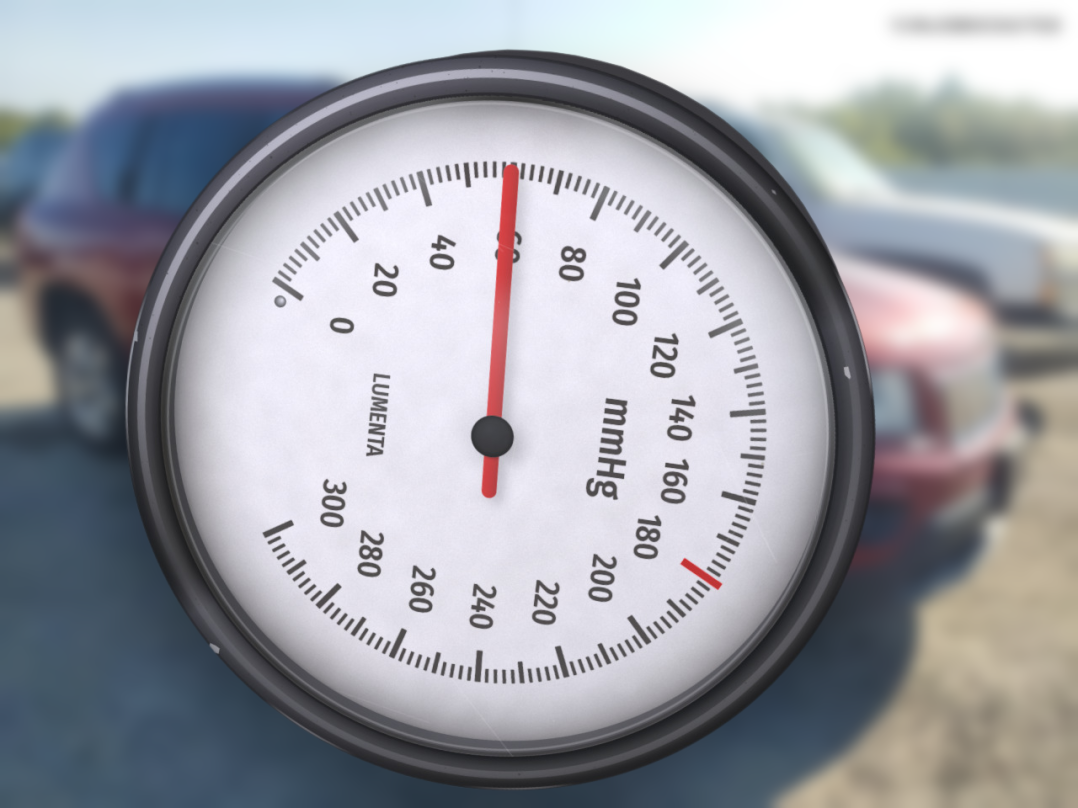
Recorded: 60 mmHg
